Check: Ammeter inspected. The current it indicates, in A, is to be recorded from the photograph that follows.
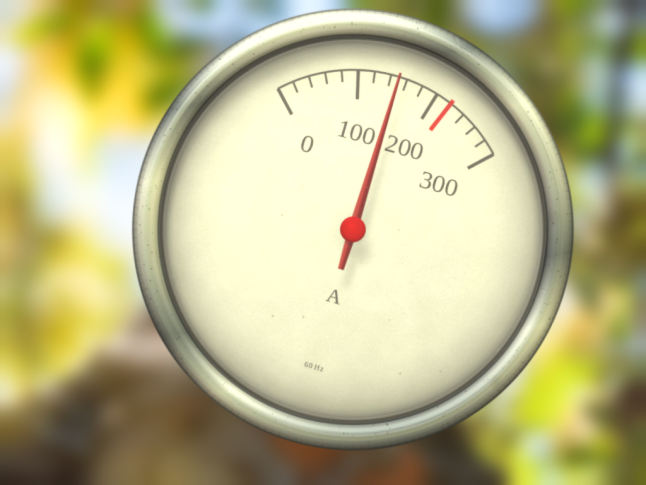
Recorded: 150 A
